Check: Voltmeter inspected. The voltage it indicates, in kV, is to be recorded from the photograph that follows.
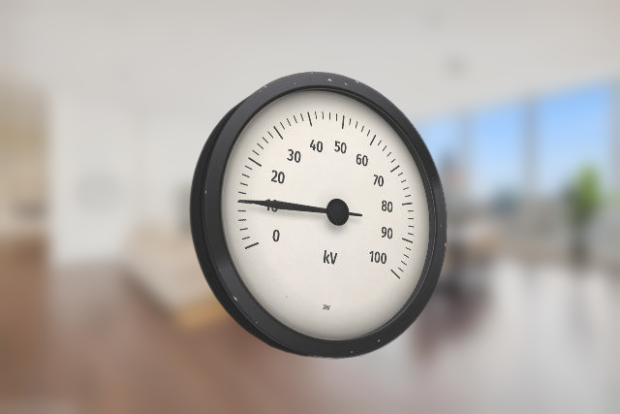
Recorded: 10 kV
